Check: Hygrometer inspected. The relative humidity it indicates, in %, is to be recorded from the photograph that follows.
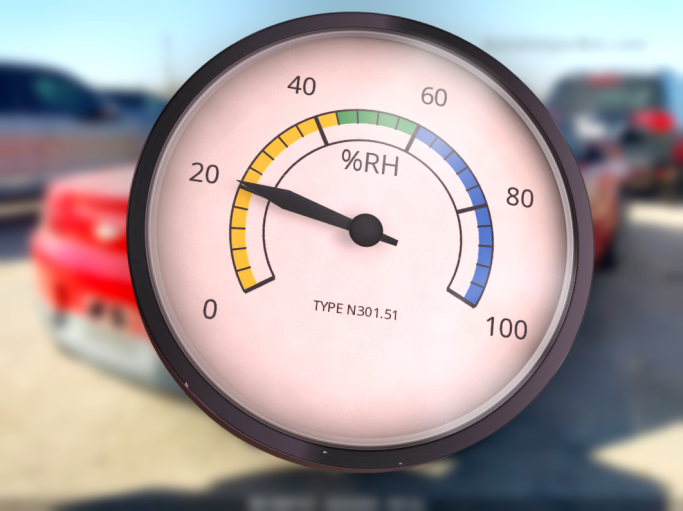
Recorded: 20 %
